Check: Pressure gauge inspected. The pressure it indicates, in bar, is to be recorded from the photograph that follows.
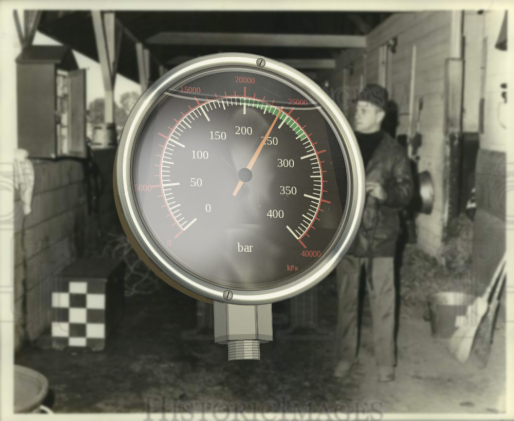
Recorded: 240 bar
